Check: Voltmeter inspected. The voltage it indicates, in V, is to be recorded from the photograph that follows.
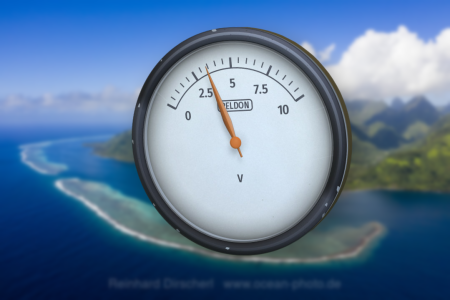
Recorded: 3.5 V
